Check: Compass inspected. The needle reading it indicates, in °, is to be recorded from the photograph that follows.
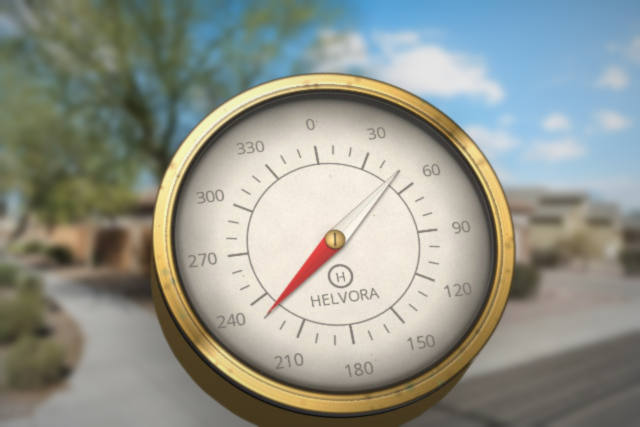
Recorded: 230 °
